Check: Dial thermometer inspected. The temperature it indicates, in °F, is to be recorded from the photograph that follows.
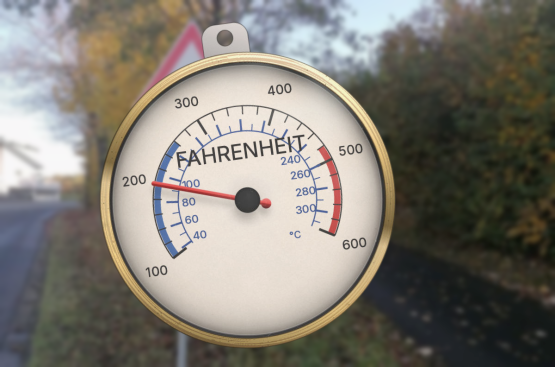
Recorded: 200 °F
